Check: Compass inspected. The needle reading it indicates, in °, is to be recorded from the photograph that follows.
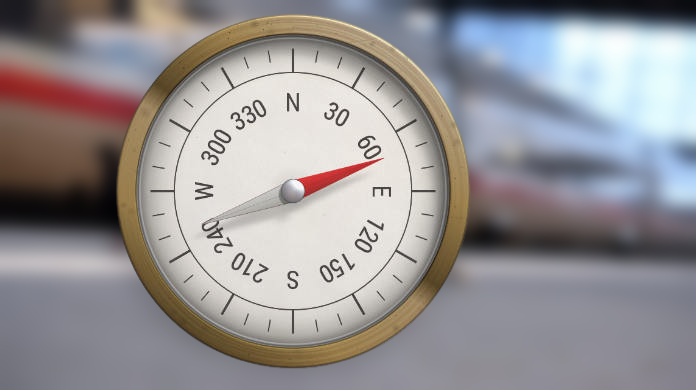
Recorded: 70 °
